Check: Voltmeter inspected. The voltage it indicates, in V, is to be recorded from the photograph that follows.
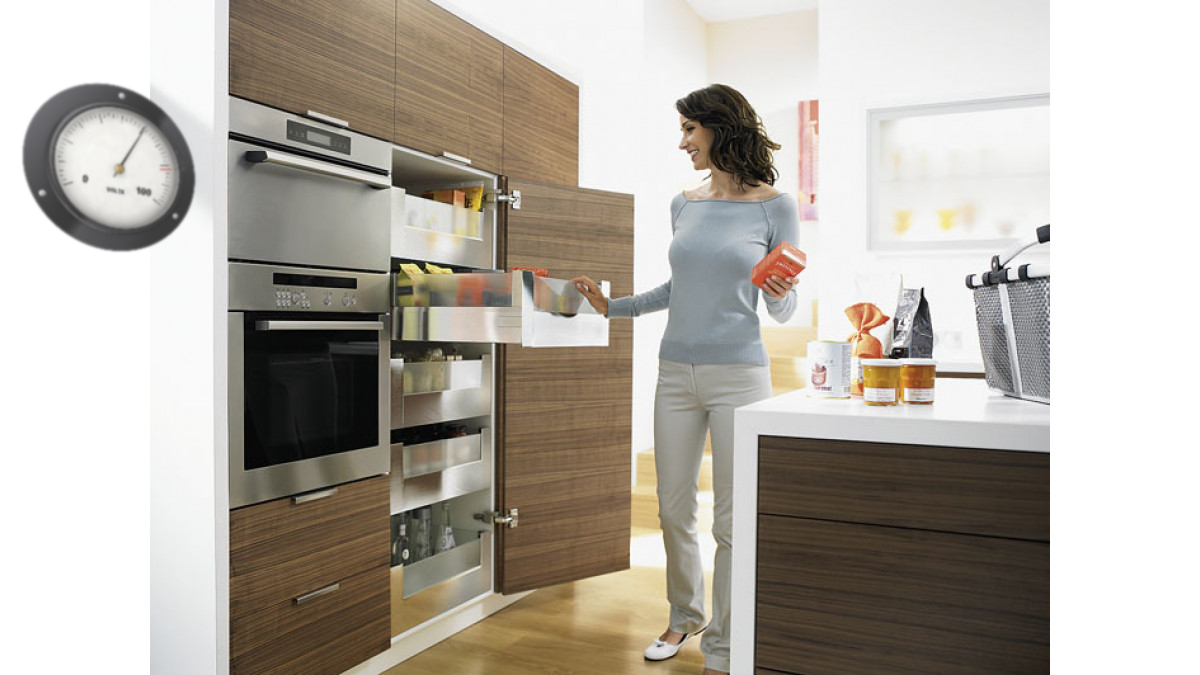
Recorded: 60 V
